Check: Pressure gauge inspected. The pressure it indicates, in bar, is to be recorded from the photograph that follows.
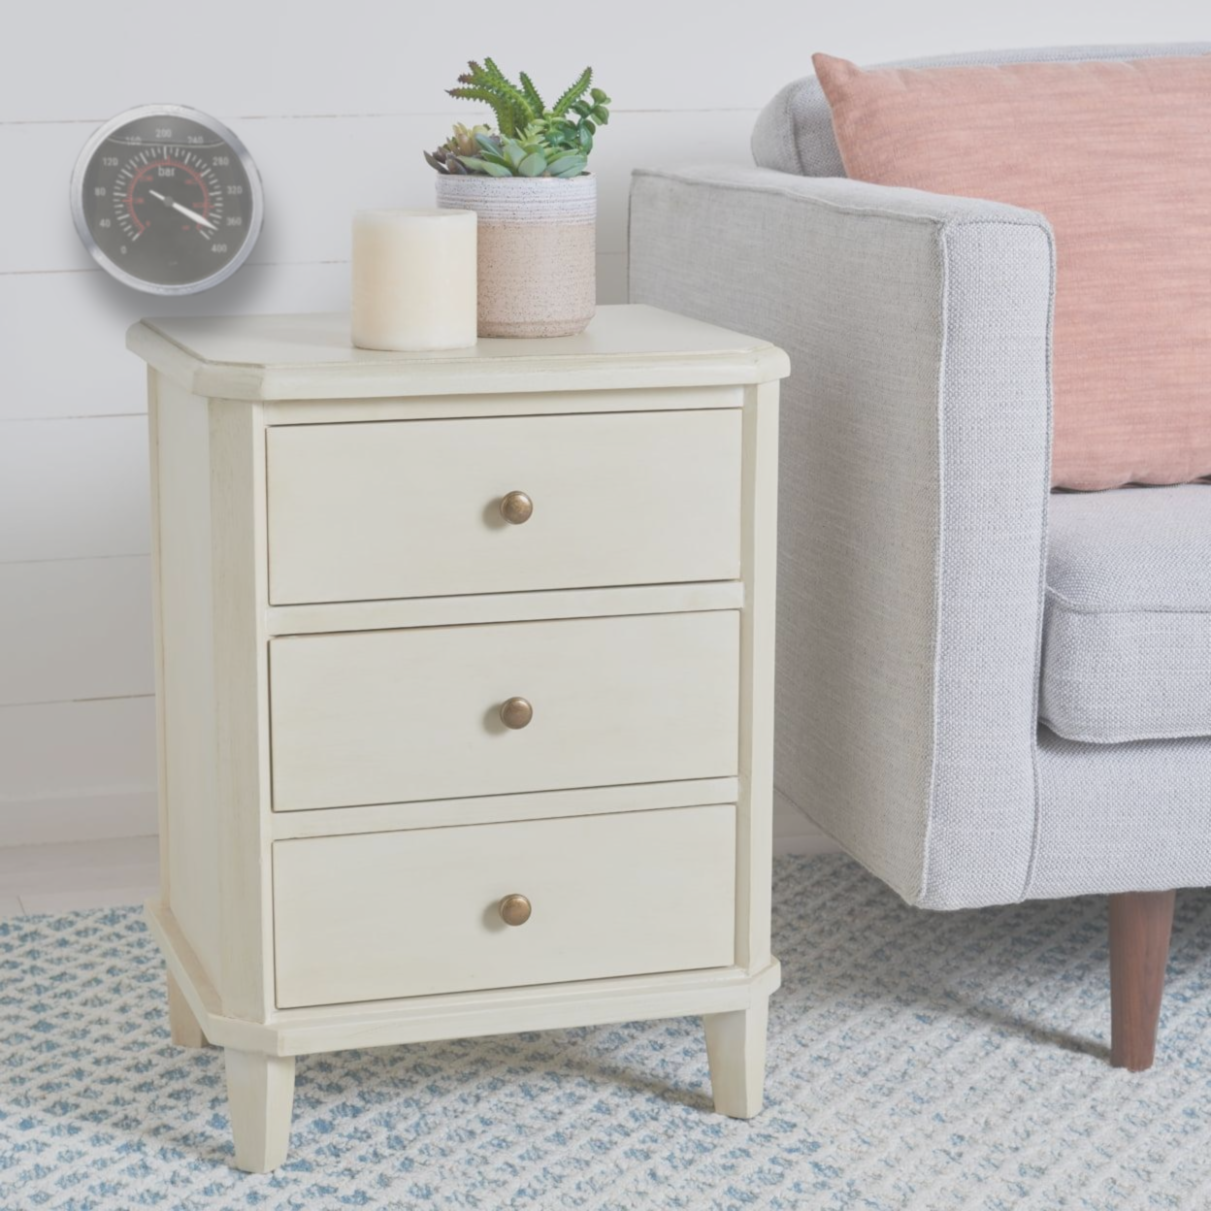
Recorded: 380 bar
